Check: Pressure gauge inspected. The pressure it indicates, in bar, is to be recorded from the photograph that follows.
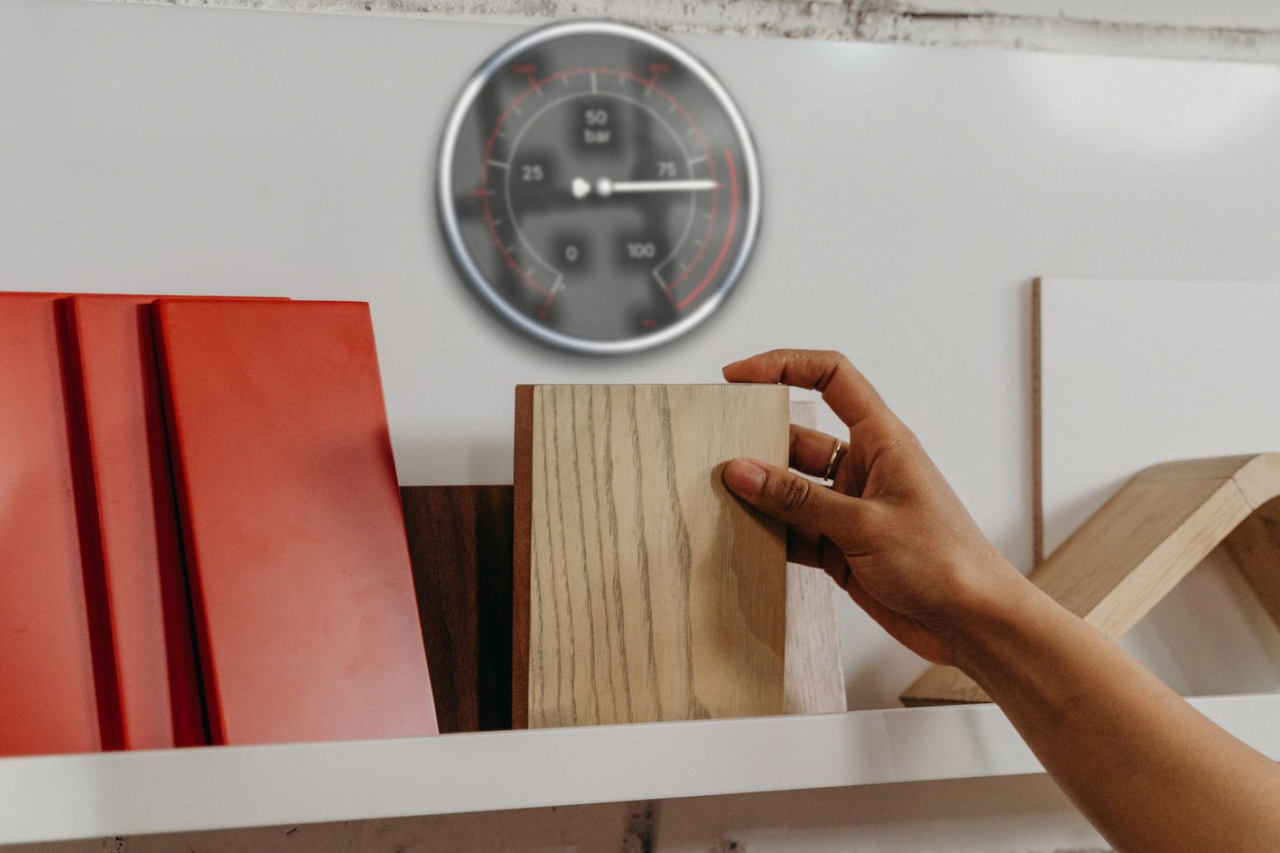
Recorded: 80 bar
